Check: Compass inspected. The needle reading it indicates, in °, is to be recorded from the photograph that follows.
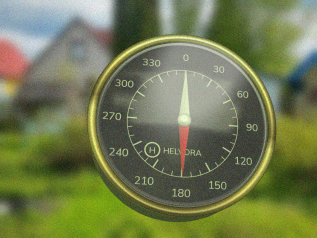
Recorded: 180 °
